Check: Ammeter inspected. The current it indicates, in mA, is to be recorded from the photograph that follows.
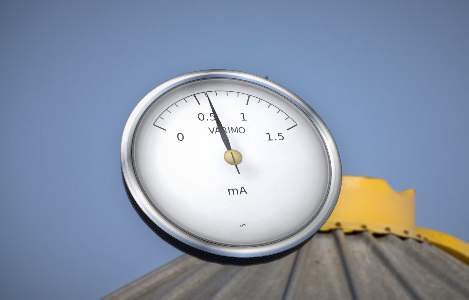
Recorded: 0.6 mA
